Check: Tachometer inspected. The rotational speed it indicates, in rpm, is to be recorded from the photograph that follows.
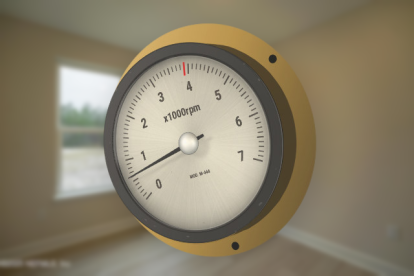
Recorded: 600 rpm
